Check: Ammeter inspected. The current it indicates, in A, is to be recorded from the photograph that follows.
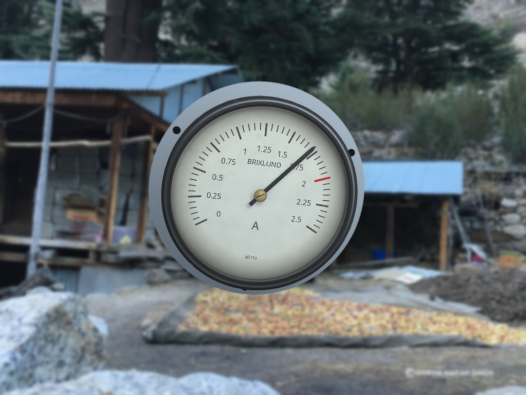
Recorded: 1.7 A
